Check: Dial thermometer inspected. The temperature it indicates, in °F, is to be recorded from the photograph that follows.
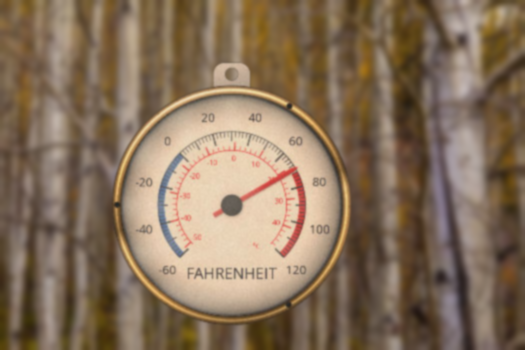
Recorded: 70 °F
